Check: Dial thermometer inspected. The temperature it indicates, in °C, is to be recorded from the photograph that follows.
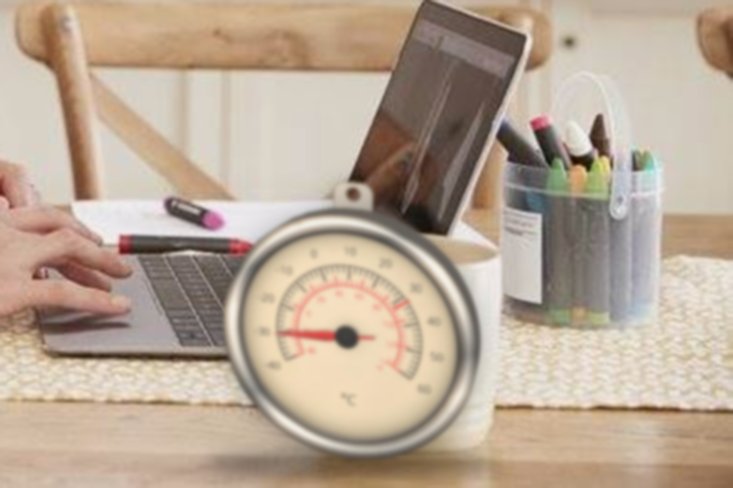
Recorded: -30 °C
